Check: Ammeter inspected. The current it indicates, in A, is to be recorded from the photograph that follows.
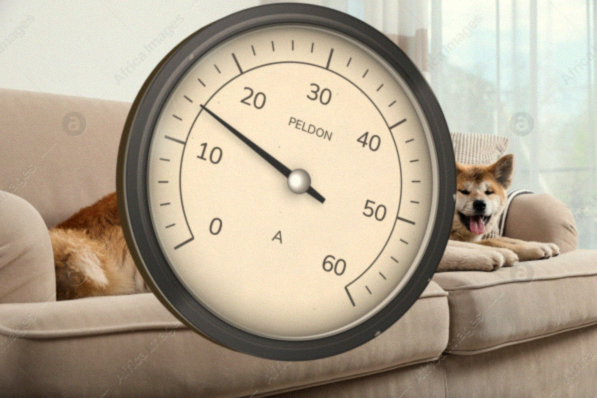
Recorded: 14 A
